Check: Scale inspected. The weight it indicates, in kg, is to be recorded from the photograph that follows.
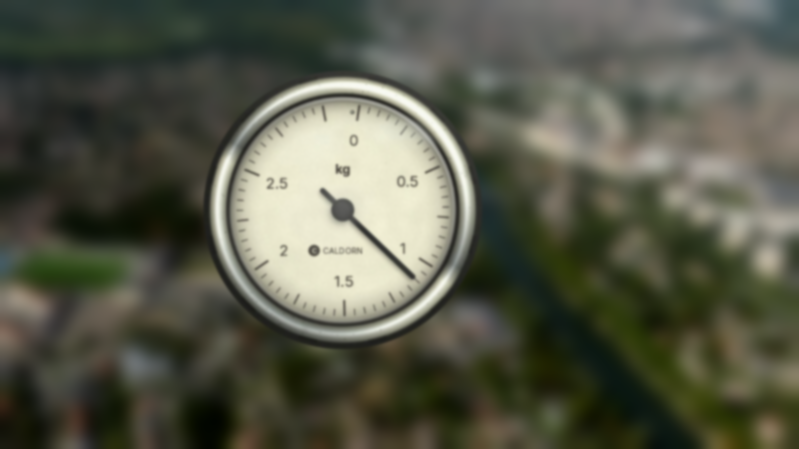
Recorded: 1.1 kg
